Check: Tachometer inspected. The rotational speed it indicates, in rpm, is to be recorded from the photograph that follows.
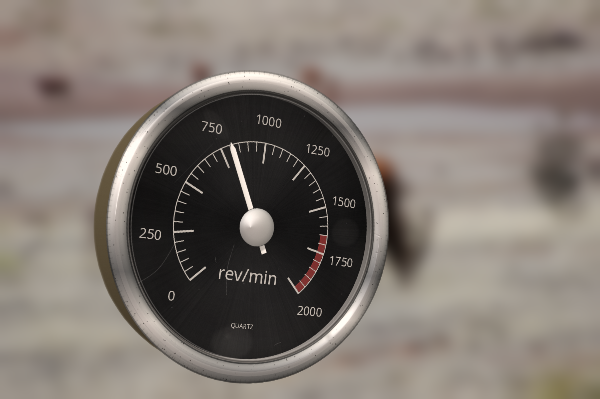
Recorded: 800 rpm
